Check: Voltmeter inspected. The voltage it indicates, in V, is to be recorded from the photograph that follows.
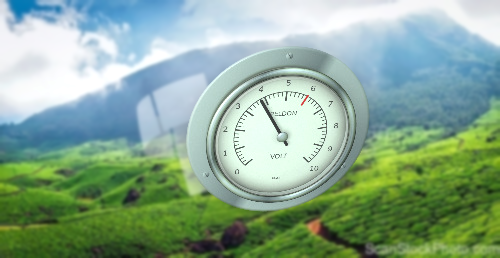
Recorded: 3.8 V
